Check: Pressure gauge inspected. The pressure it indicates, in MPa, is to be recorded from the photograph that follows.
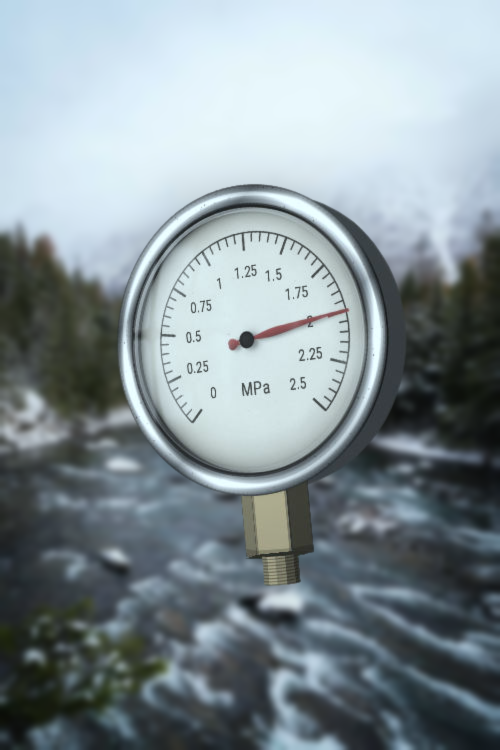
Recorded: 2 MPa
